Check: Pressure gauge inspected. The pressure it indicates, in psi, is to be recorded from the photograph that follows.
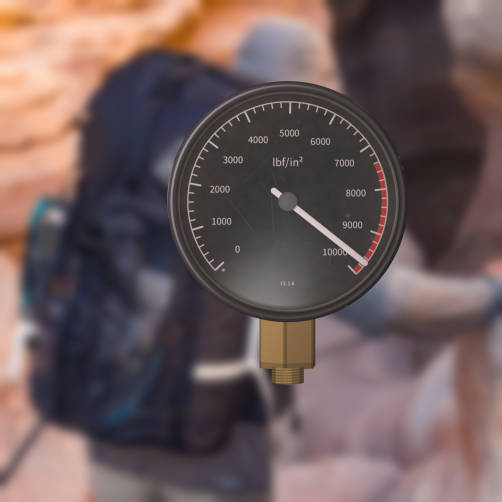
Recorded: 9700 psi
